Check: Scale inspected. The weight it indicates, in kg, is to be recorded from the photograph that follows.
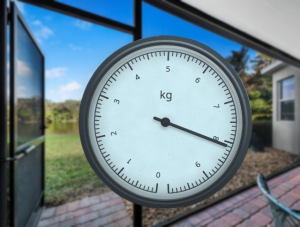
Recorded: 8.1 kg
